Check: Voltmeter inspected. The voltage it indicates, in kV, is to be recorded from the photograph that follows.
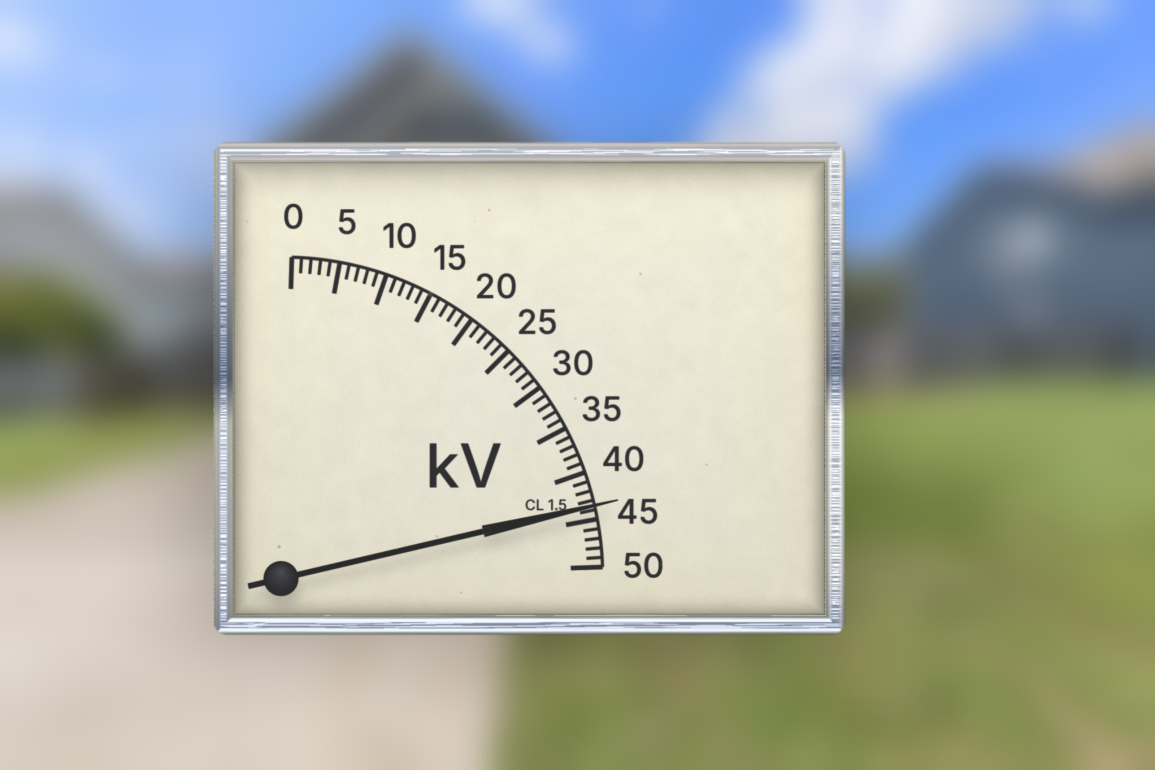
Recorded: 43.5 kV
